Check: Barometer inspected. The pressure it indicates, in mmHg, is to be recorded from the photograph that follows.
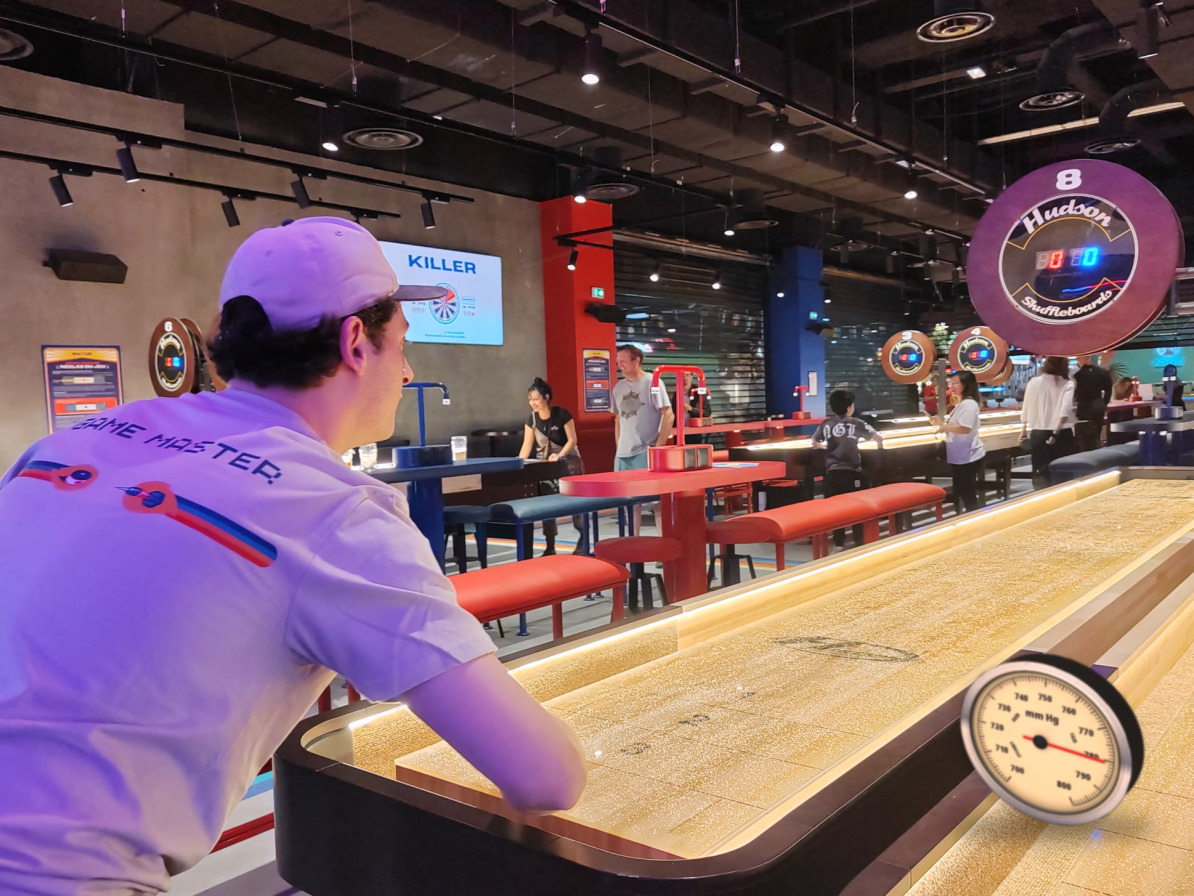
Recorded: 780 mmHg
